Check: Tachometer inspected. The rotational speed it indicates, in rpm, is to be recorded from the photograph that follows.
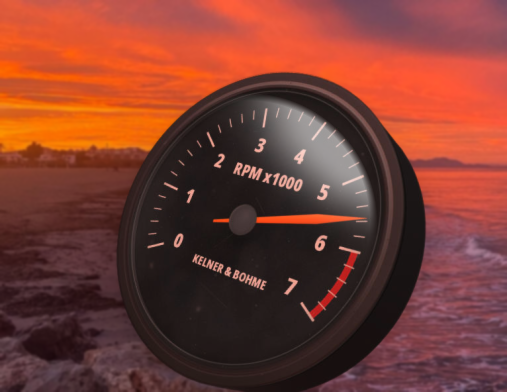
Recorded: 5600 rpm
